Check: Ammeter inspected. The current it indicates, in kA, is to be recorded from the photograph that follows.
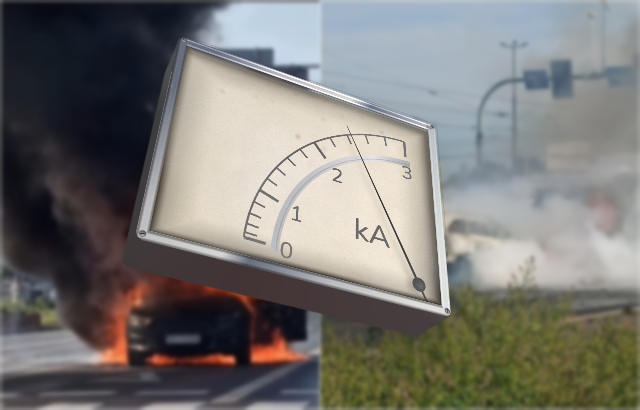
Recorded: 2.4 kA
